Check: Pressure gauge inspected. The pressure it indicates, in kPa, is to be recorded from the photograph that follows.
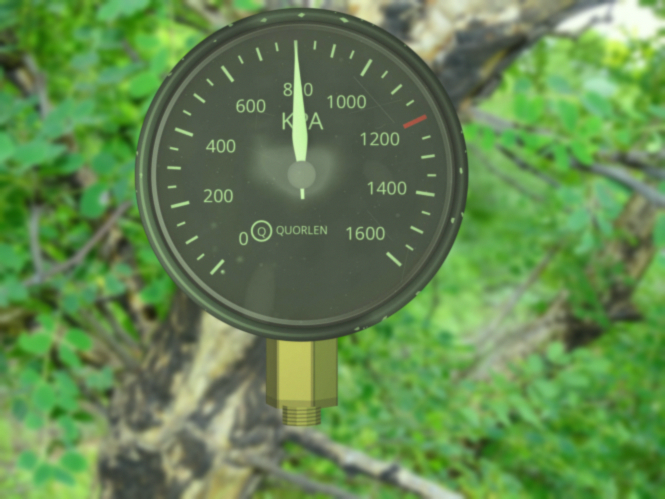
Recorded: 800 kPa
